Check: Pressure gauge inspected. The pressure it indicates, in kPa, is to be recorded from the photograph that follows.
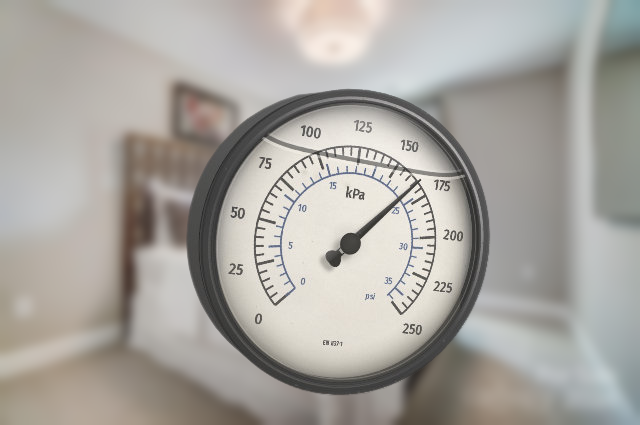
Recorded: 165 kPa
